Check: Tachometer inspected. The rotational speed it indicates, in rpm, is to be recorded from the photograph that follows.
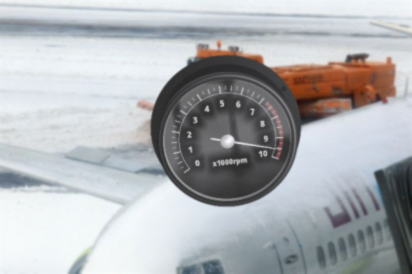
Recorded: 9500 rpm
